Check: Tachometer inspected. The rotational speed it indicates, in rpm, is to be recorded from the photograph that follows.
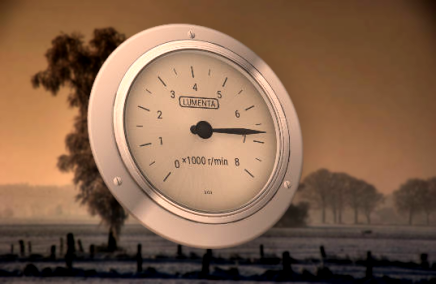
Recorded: 6750 rpm
